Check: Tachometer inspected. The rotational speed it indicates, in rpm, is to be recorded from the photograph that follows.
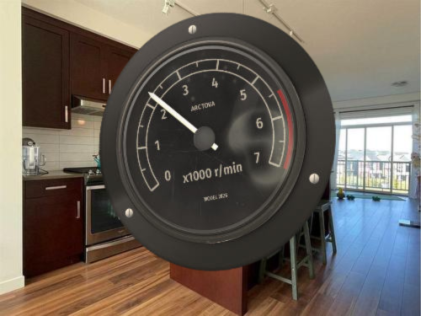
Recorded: 2250 rpm
